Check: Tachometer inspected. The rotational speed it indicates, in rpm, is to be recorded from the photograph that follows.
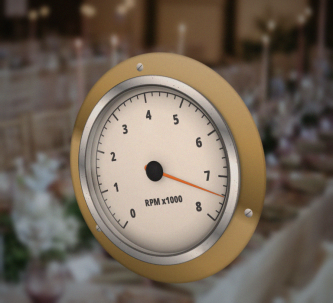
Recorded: 7400 rpm
